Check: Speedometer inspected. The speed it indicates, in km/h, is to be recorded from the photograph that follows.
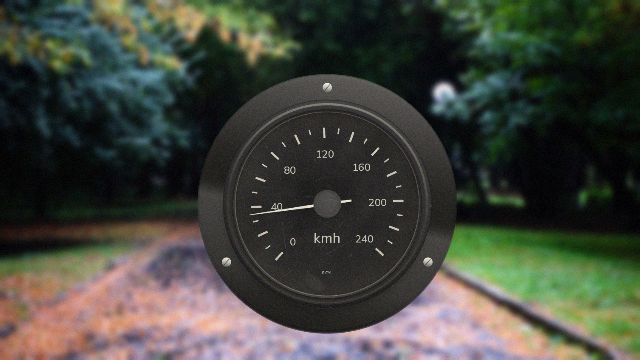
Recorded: 35 km/h
